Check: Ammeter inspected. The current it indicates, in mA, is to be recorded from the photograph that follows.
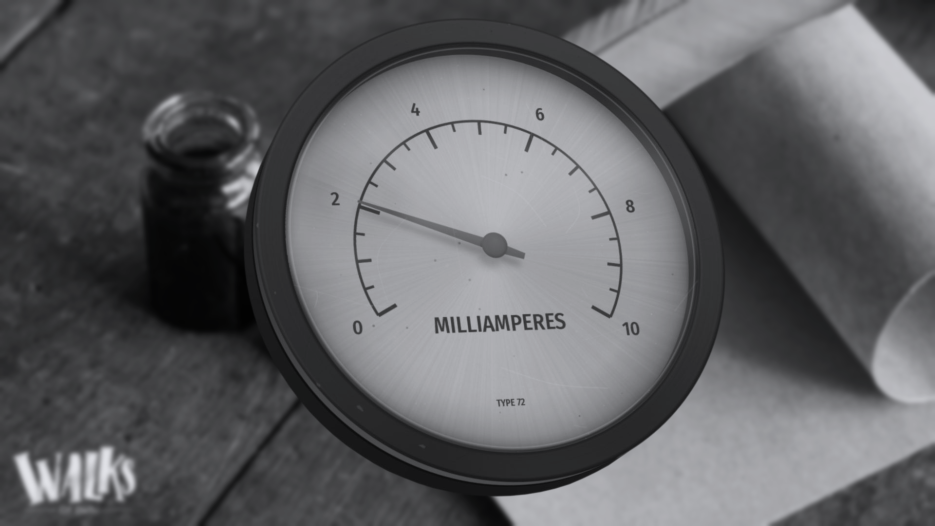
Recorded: 2 mA
